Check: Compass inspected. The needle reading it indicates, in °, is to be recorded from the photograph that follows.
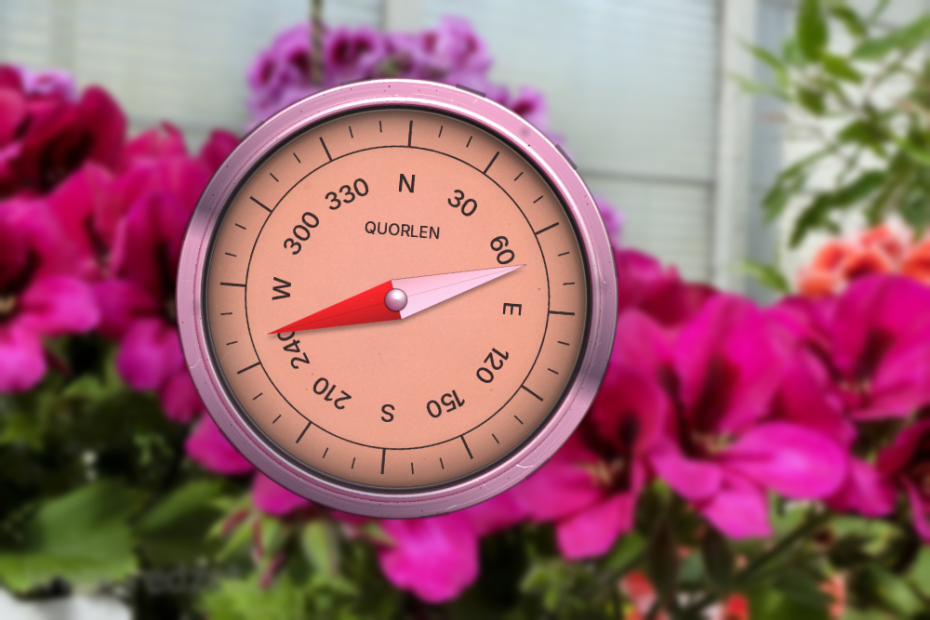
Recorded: 250 °
